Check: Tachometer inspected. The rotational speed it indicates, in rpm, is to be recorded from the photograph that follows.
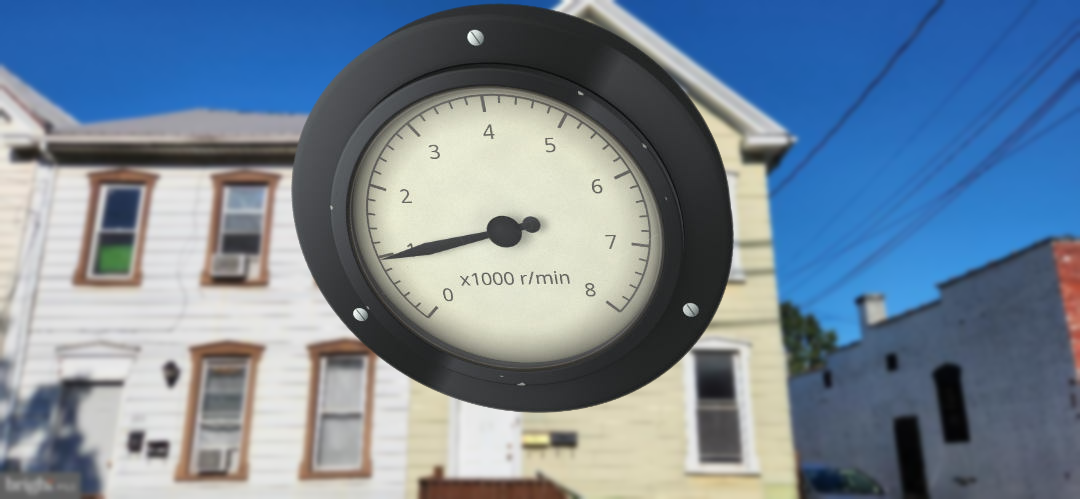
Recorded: 1000 rpm
